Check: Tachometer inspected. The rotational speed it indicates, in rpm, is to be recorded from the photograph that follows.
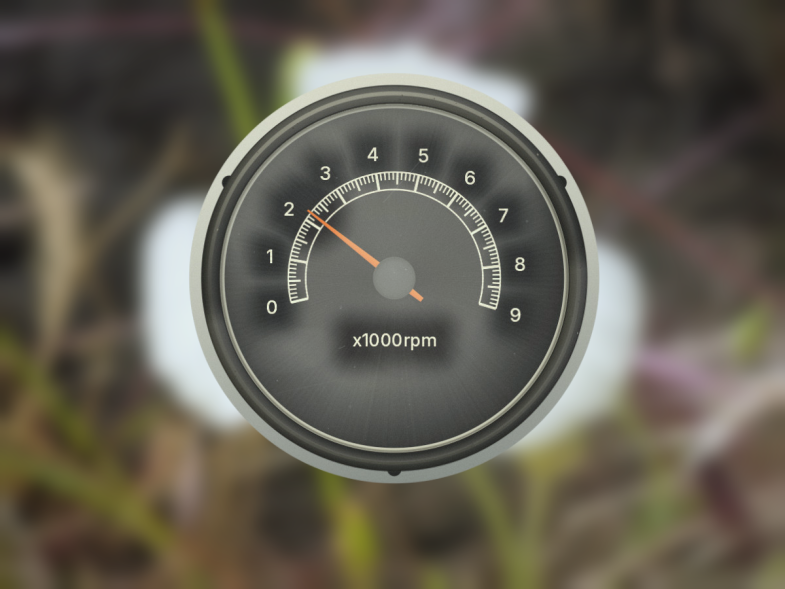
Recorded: 2200 rpm
